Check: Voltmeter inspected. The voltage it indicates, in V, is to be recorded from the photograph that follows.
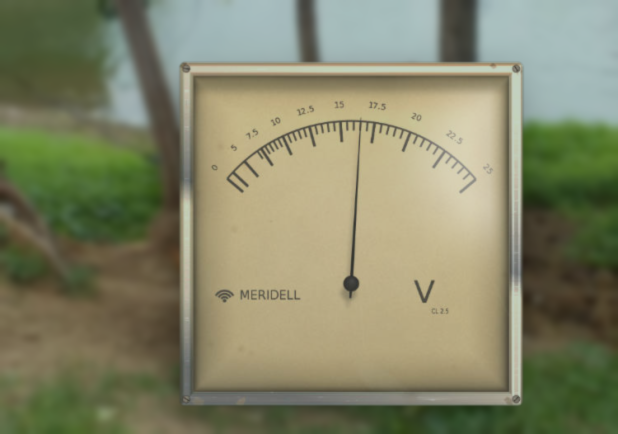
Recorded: 16.5 V
